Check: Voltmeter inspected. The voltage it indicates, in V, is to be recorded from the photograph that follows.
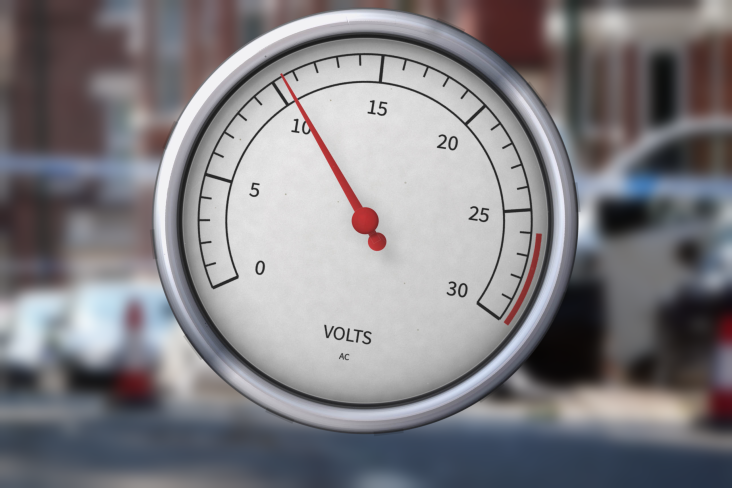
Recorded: 10.5 V
